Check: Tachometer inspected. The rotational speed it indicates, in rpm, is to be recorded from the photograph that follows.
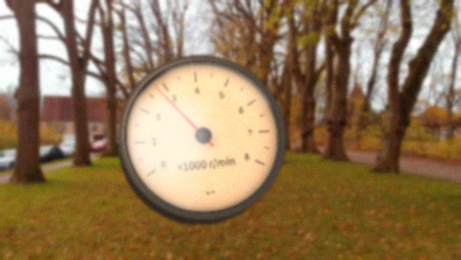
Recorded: 2750 rpm
